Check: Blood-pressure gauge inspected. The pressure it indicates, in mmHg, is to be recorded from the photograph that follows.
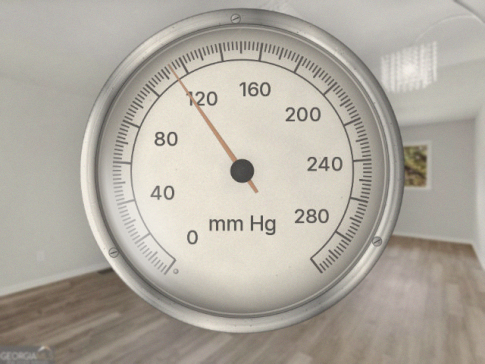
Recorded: 114 mmHg
